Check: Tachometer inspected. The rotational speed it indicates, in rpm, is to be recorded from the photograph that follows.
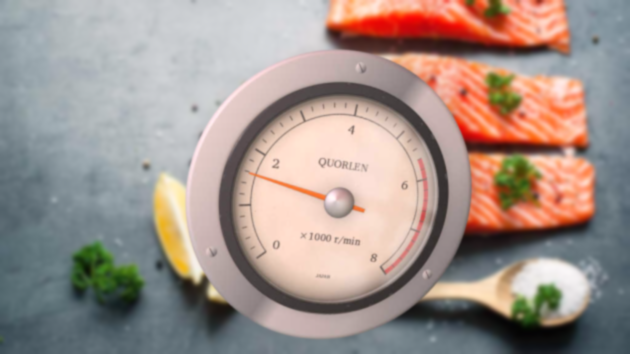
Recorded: 1600 rpm
